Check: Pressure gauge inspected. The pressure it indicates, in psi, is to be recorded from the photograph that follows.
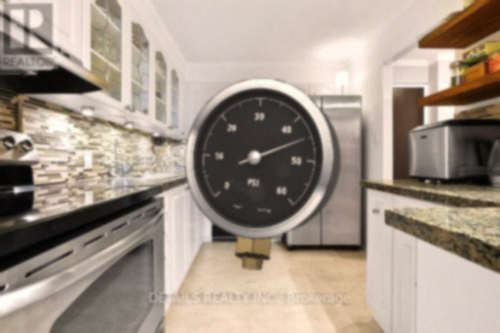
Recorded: 45 psi
